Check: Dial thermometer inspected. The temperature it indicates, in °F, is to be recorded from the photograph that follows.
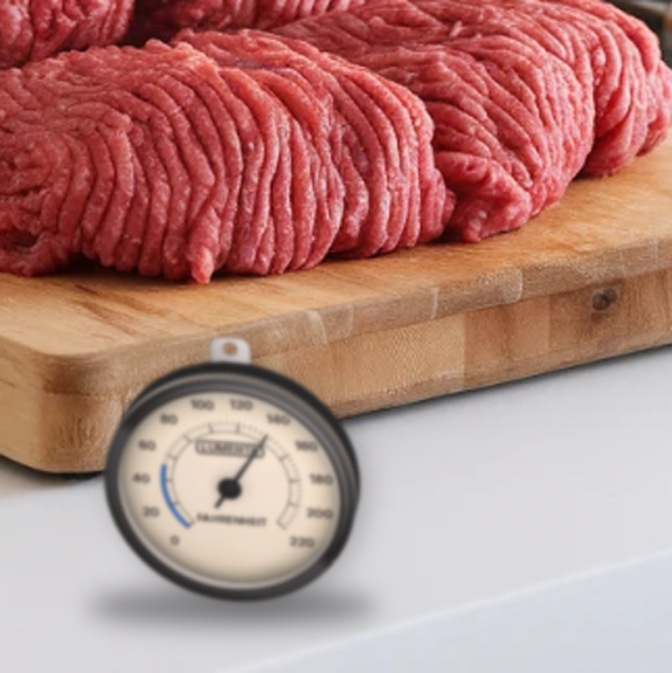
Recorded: 140 °F
